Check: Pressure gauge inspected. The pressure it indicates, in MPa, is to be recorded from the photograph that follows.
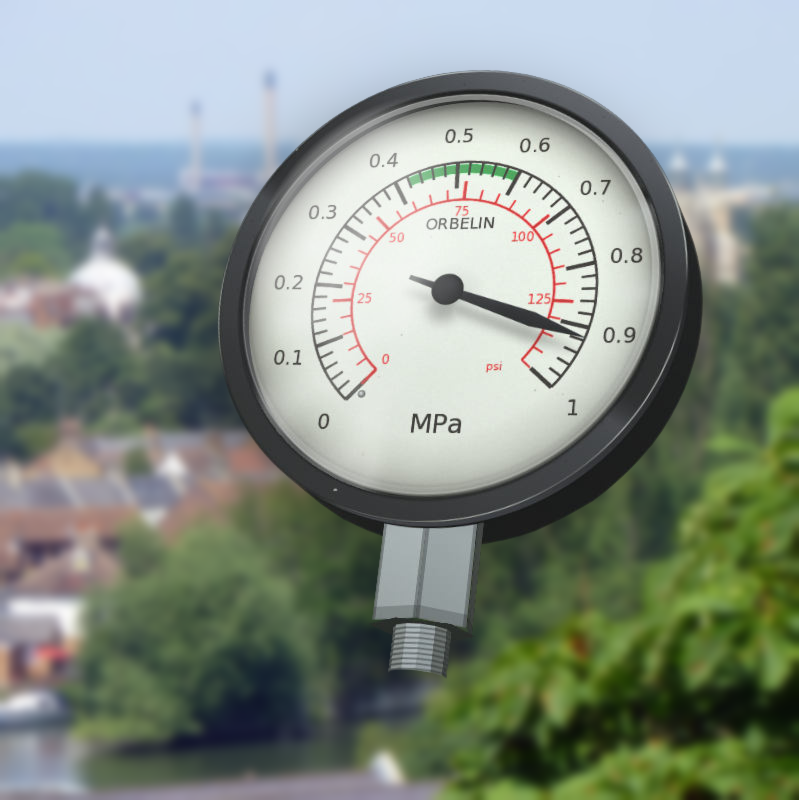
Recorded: 0.92 MPa
